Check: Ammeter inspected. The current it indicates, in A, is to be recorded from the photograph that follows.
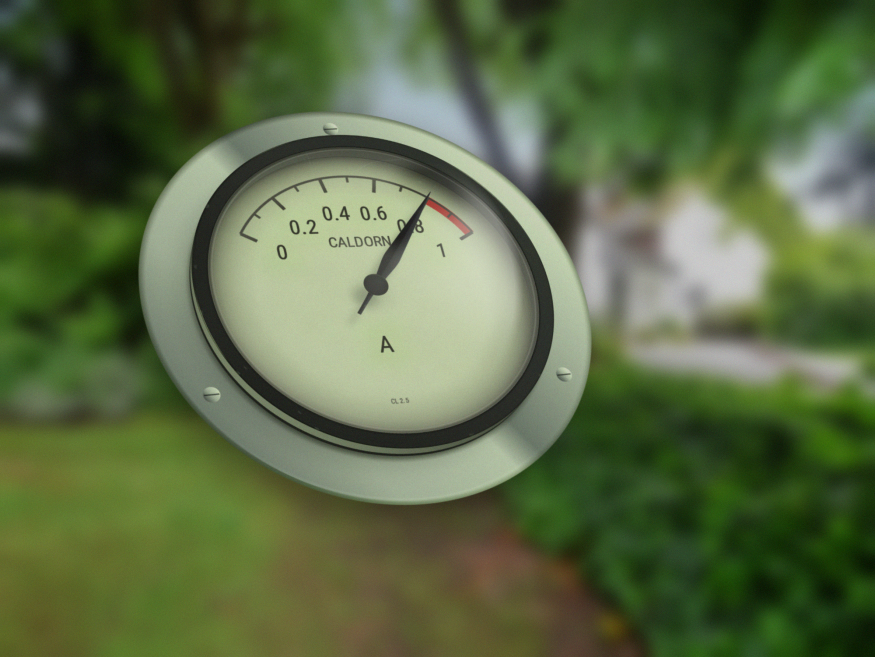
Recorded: 0.8 A
